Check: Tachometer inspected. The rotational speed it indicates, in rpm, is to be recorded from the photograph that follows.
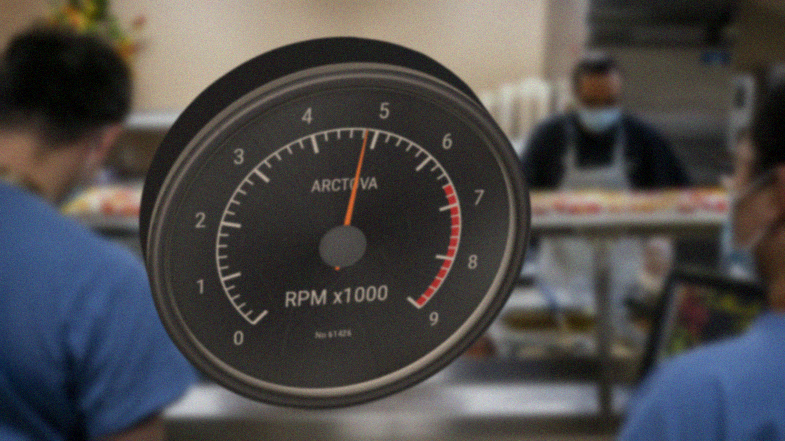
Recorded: 4800 rpm
